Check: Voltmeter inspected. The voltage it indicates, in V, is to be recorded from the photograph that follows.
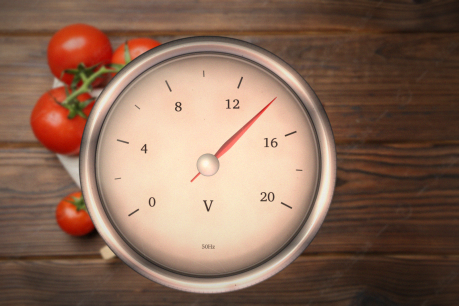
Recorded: 14 V
